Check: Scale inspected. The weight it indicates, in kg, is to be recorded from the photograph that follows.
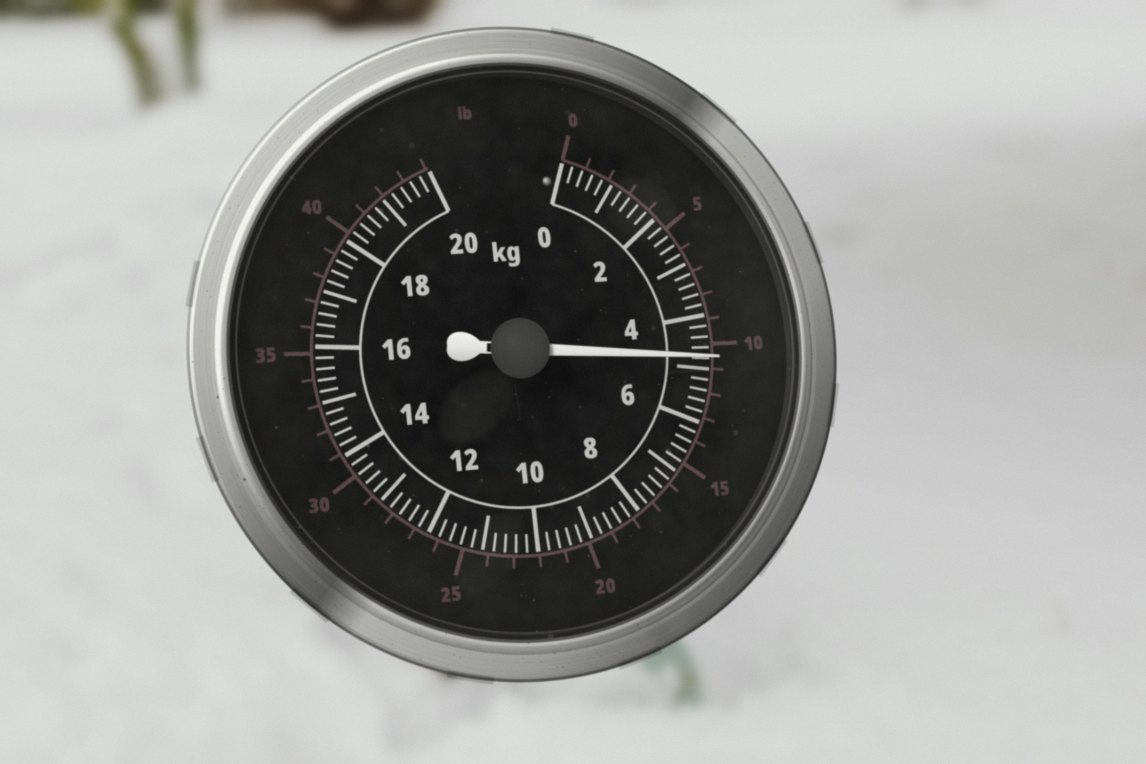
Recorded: 4.8 kg
